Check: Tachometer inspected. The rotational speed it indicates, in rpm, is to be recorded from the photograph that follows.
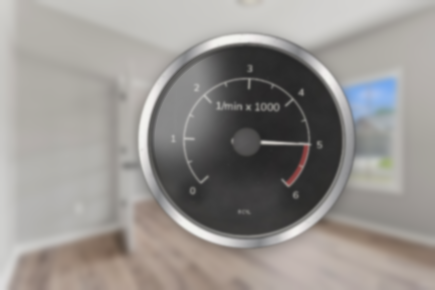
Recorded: 5000 rpm
